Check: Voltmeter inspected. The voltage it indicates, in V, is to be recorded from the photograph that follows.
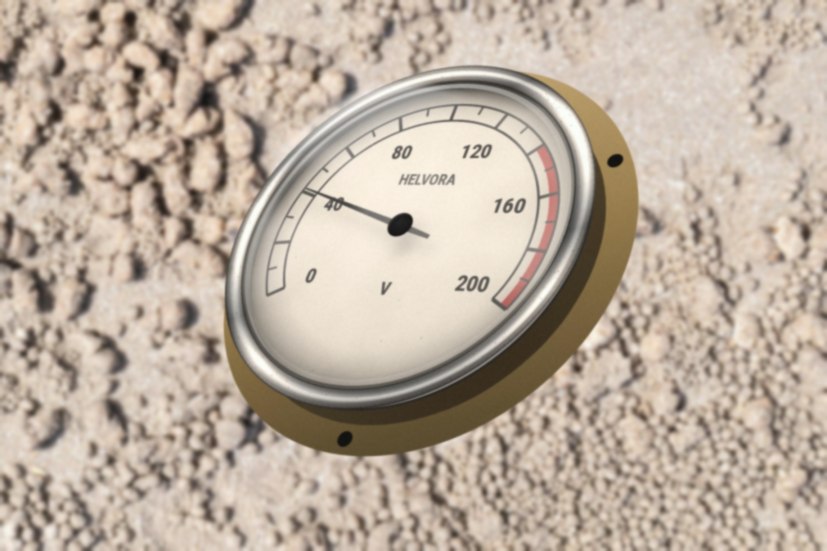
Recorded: 40 V
